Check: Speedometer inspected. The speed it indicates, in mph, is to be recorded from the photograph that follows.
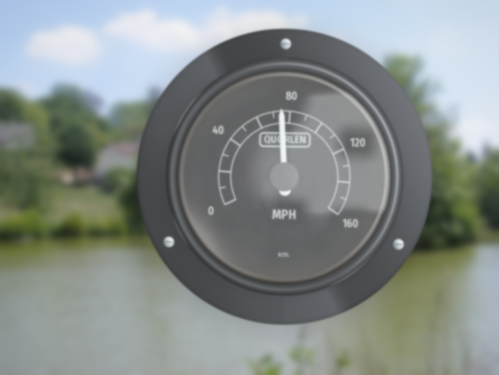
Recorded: 75 mph
